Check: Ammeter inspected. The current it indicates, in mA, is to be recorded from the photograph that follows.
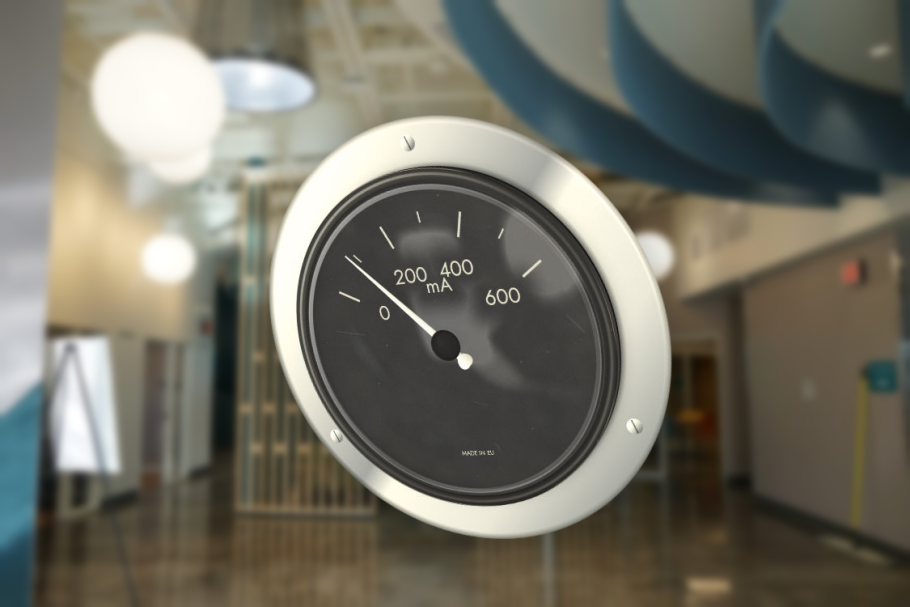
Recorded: 100 mA
